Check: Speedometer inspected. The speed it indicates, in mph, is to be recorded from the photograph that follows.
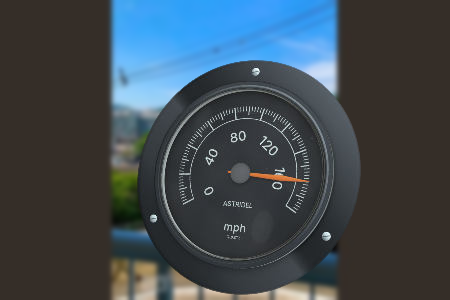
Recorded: 160 mph
